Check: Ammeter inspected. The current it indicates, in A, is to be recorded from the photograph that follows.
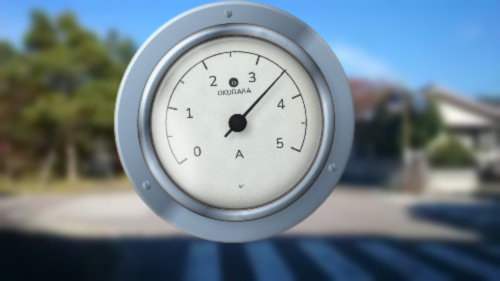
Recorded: 3.5 A
